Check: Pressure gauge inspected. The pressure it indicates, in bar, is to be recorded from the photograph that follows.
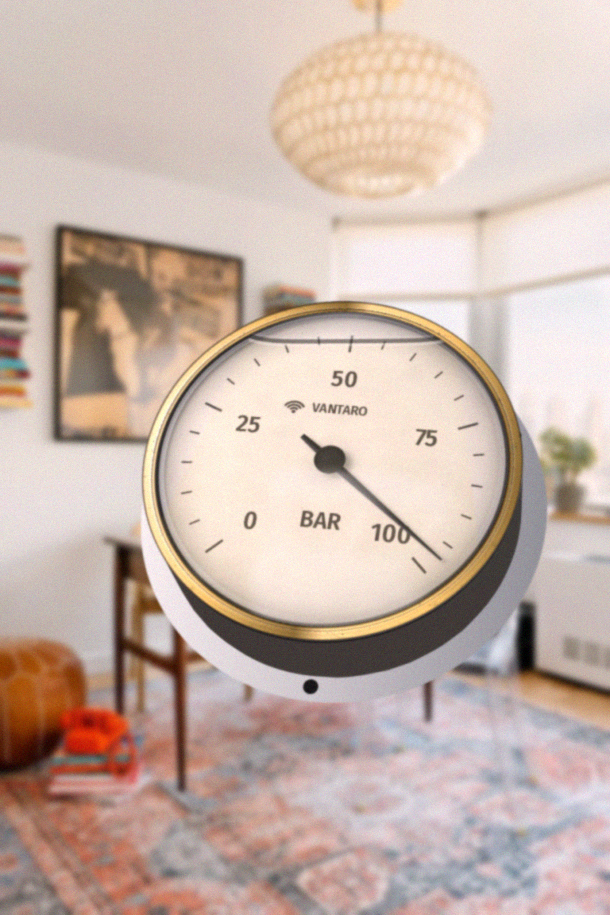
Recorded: 97.5 bar
